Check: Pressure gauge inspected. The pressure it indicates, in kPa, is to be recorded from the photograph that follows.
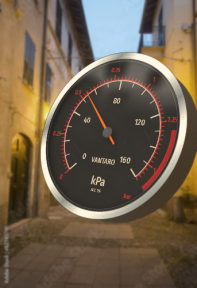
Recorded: 55 kPa
